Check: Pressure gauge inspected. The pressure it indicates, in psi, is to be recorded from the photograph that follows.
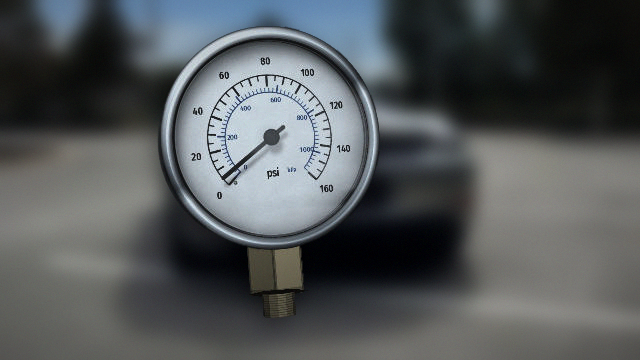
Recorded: 5 psi
